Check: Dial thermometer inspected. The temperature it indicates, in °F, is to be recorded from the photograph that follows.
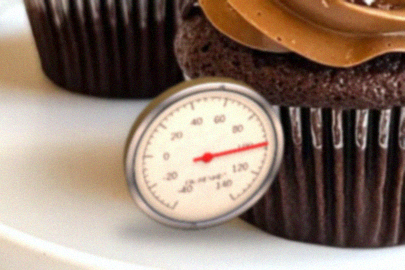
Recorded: 100 °F
